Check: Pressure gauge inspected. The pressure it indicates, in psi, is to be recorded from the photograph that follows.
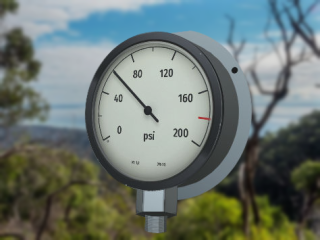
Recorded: 60 psi
